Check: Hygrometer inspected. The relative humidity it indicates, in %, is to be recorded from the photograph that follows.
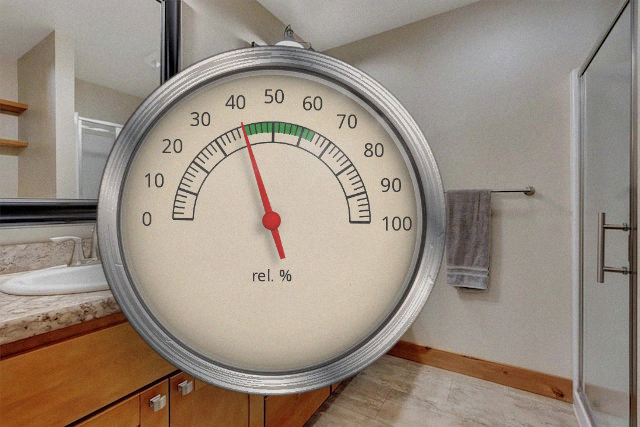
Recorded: 40 %
